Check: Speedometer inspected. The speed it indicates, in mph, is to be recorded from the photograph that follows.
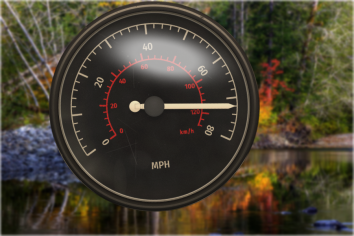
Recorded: 72 mph
